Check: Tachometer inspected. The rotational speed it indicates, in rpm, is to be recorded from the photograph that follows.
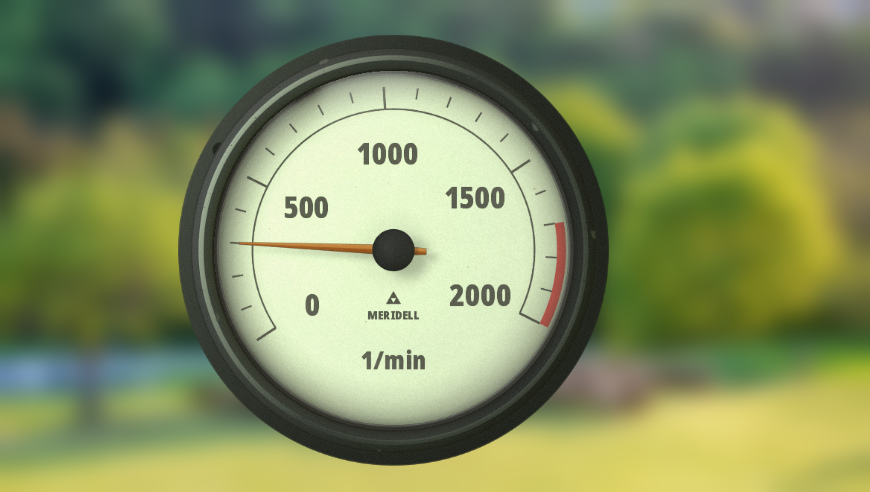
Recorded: 300 rpm
